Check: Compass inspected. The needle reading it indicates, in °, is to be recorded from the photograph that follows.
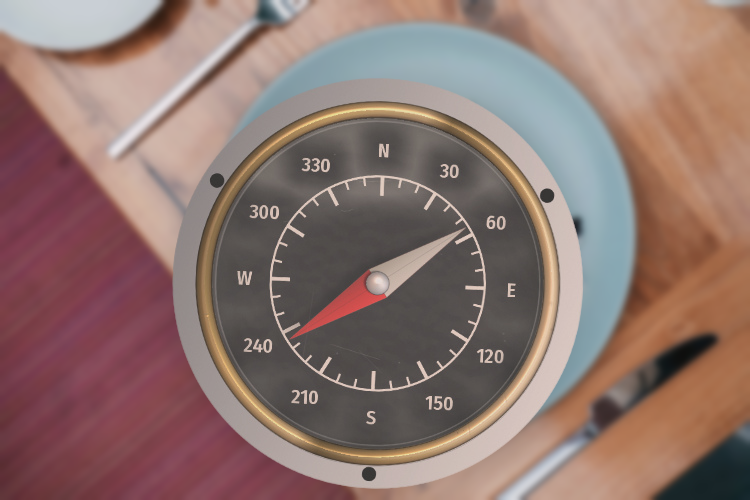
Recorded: 235 °
